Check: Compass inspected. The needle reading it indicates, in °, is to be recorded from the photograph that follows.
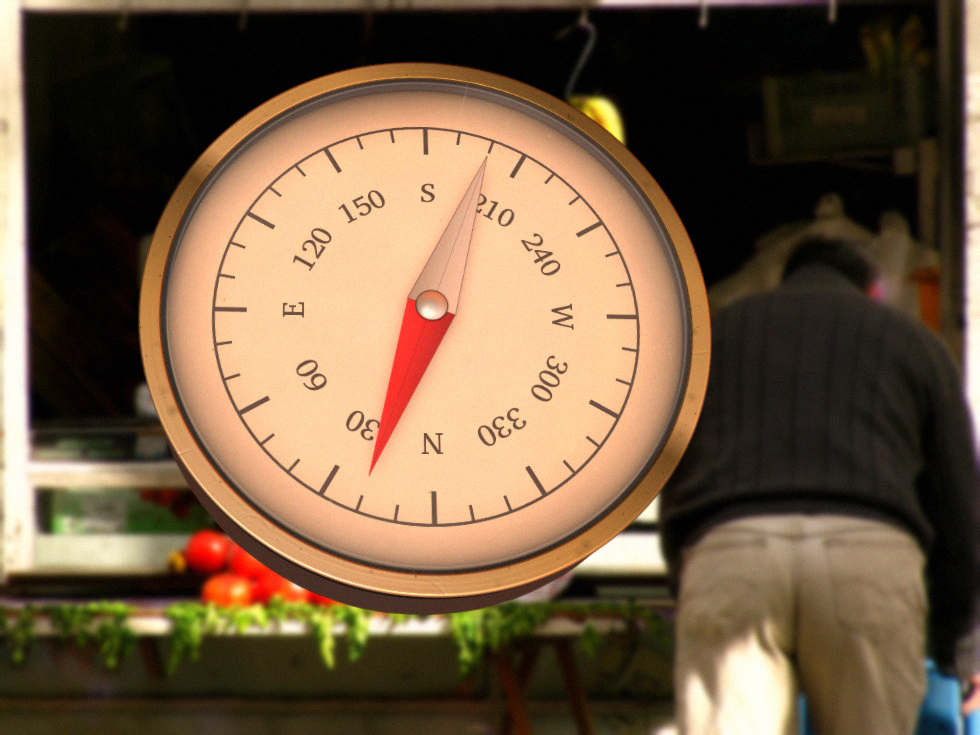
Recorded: 20 °
